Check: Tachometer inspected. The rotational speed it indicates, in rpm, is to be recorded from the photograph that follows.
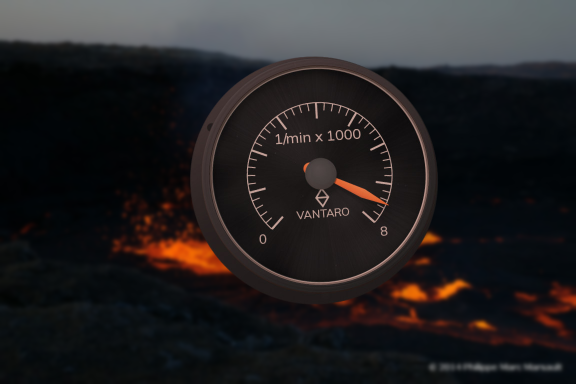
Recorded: 7500 rpm
